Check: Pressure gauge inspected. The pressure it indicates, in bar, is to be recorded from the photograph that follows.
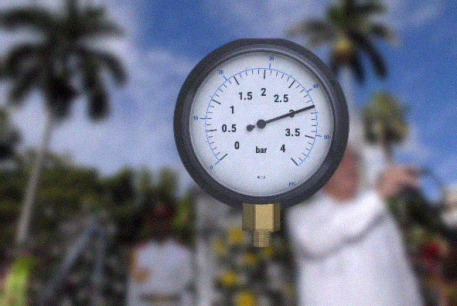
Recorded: 3 bar
